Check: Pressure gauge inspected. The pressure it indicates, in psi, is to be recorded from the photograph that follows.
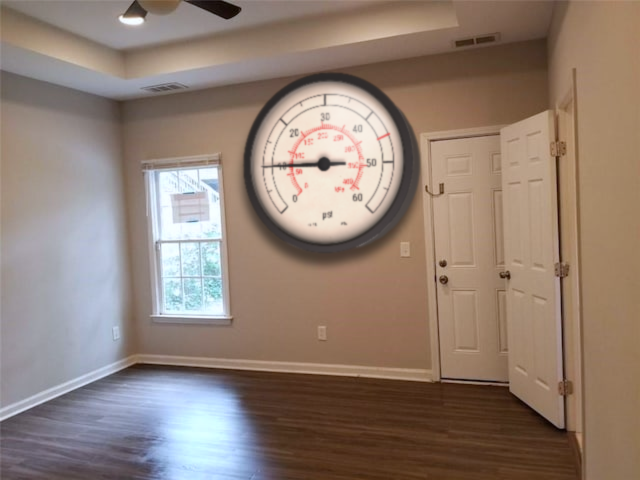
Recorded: 10 psi
